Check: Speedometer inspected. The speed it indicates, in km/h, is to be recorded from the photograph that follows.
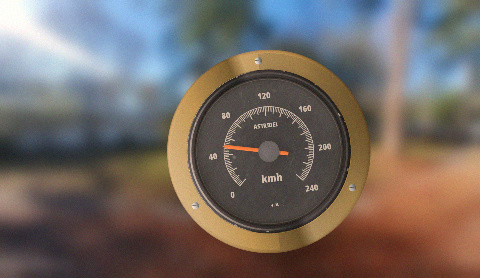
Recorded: 50 km/h
